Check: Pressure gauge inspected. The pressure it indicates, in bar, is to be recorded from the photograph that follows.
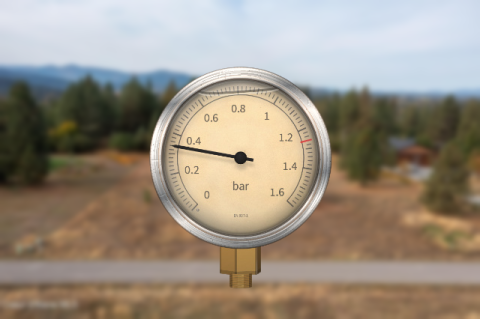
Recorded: 0.34 bar
